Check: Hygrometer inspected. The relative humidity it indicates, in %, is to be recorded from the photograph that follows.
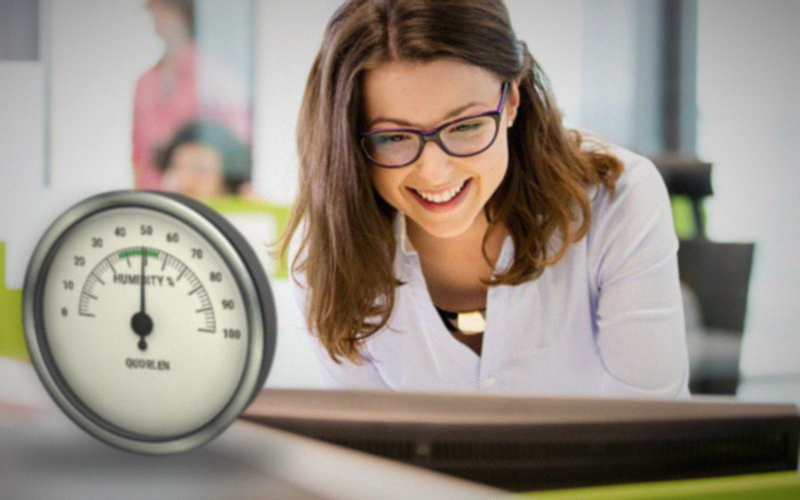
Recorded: 50 %
